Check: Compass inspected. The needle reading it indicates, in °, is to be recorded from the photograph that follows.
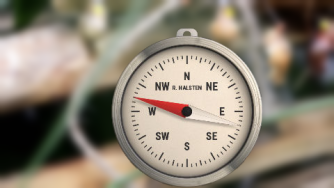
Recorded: 285 °
